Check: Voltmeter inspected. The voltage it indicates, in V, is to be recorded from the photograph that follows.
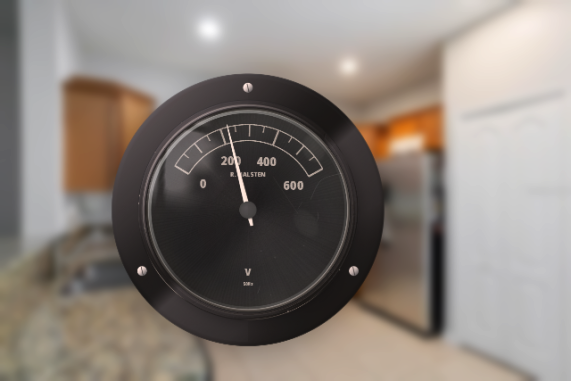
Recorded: 225 V
